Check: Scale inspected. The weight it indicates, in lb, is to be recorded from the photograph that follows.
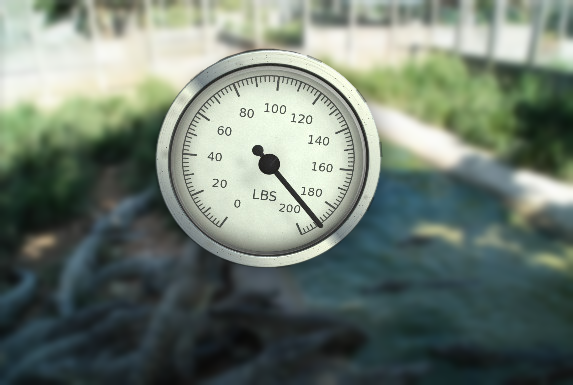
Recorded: 190 lb
